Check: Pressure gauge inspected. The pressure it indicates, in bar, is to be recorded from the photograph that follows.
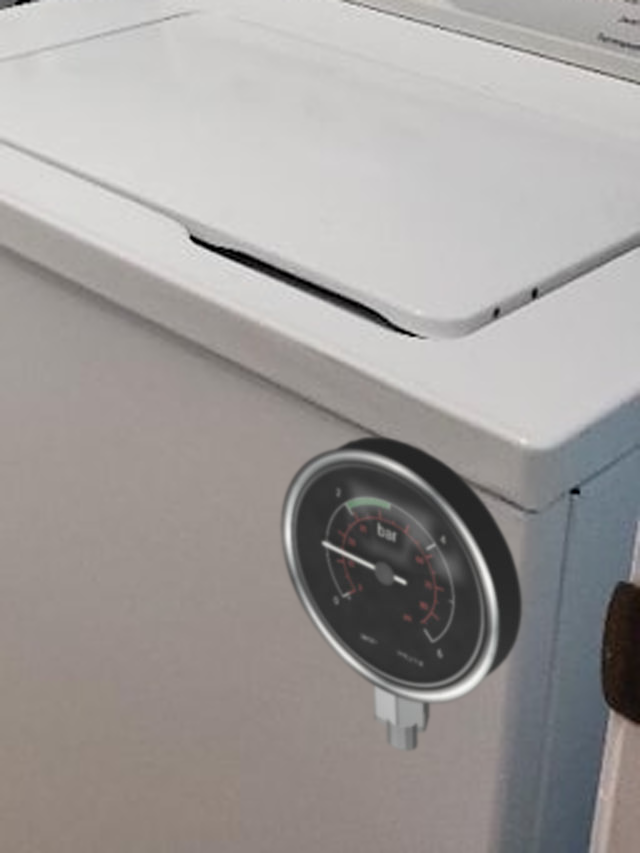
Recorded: 1 bar
